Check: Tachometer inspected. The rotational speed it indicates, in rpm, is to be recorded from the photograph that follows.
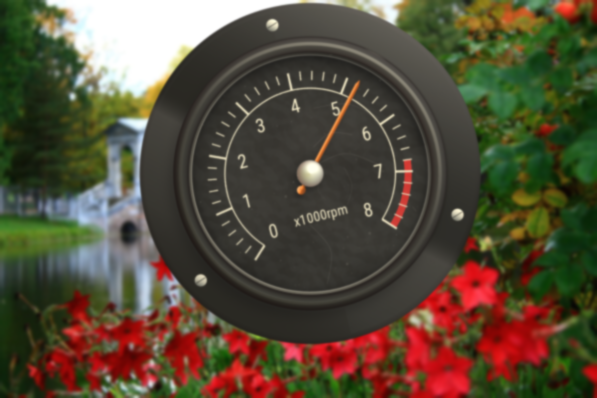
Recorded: 5200 rpm
